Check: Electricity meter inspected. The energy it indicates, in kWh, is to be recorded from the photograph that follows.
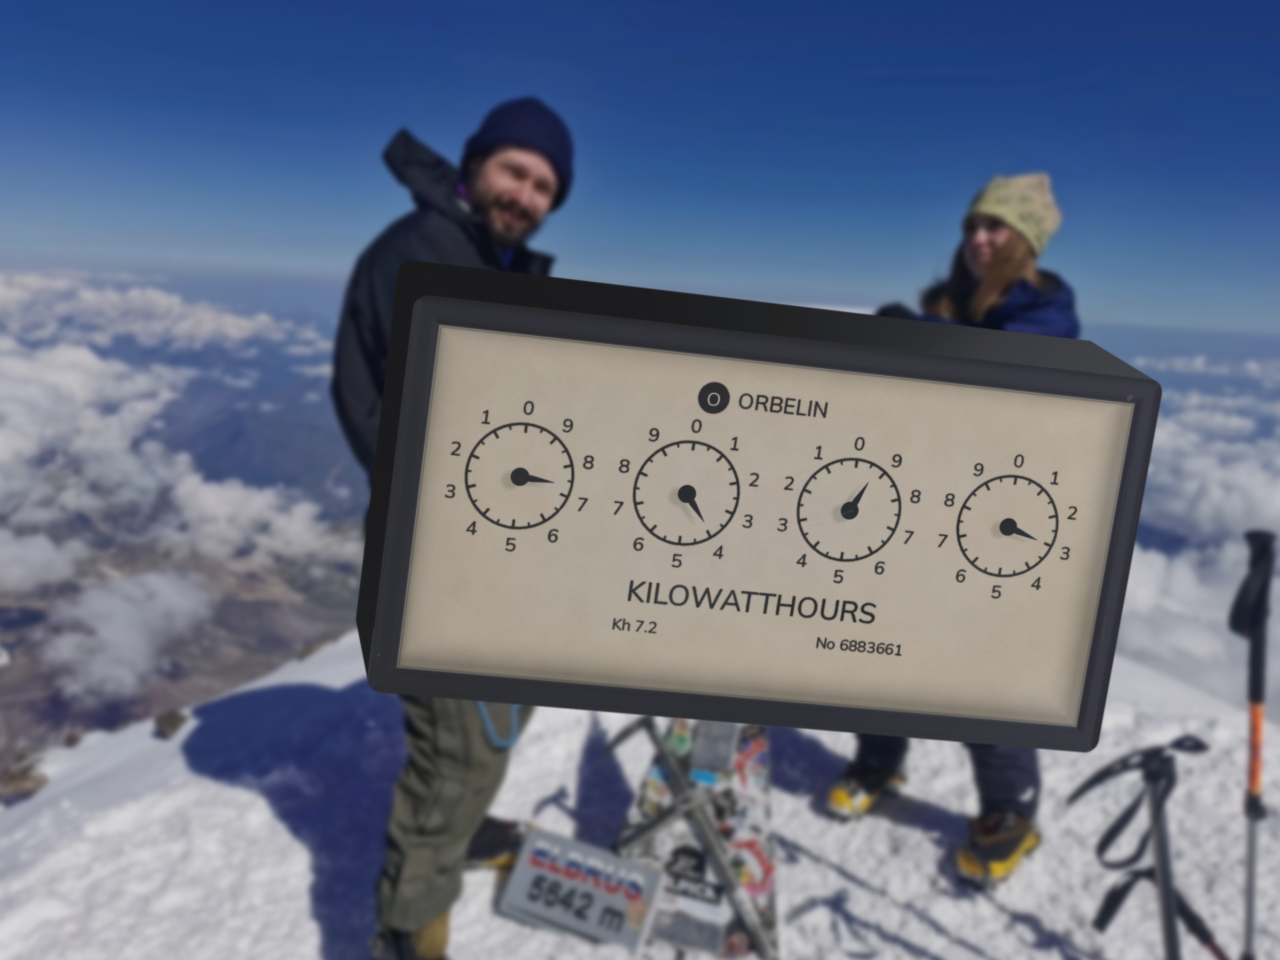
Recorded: 7393 kWh
